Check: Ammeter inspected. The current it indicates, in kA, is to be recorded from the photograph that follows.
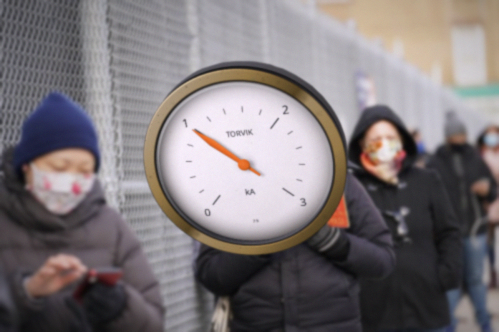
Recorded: 1 kA
